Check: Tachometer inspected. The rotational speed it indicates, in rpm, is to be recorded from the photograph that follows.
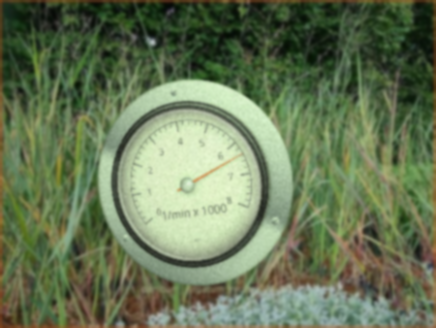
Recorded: 6400 rpm
